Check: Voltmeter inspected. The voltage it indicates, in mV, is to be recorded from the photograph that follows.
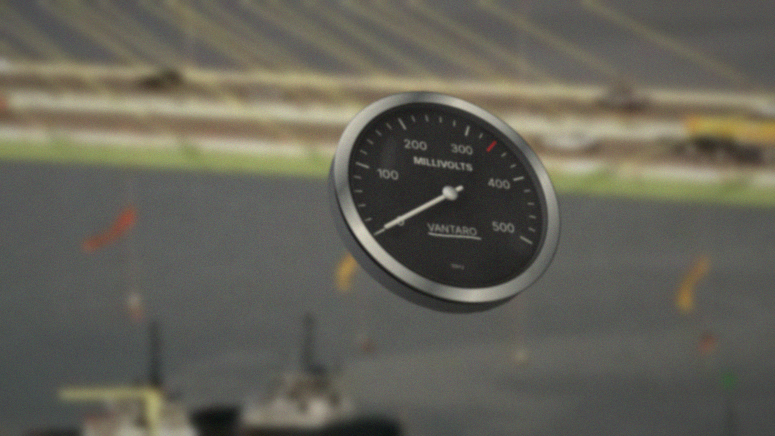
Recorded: 0 mV
